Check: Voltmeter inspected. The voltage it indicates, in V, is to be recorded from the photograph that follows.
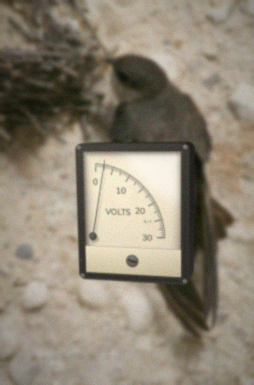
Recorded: 2.5 V
